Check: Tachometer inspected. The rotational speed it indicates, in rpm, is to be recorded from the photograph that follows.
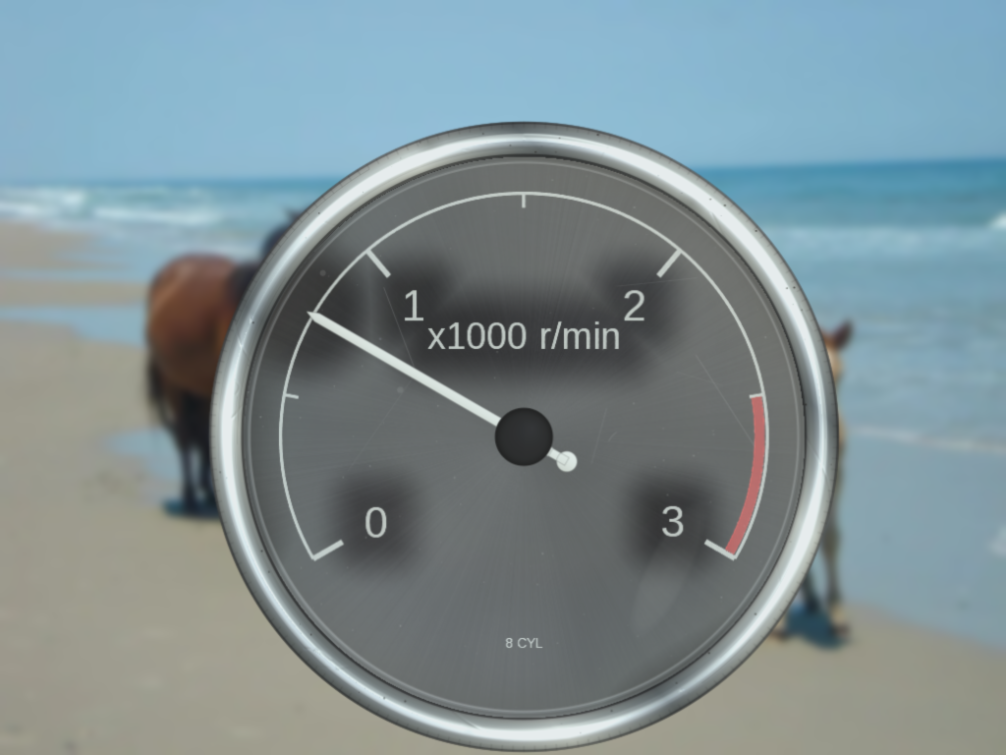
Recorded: 750 rpm
